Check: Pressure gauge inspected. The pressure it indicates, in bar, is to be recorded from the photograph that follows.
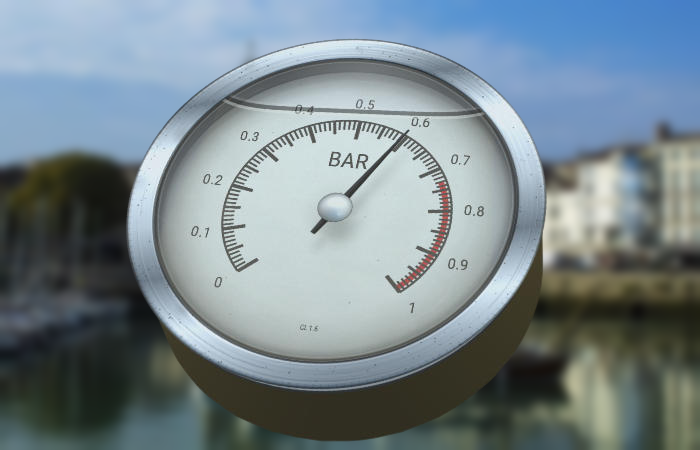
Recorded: 0.6 bar
